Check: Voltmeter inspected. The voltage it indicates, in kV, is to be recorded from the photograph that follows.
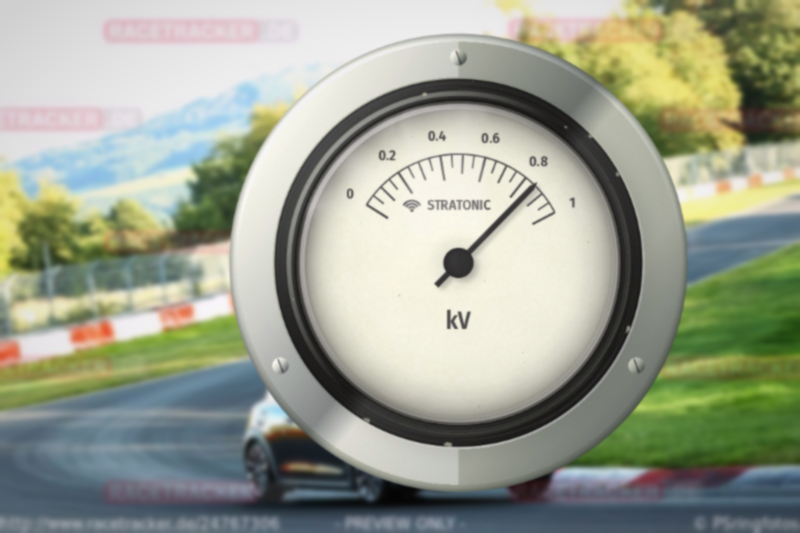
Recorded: 0.85 kV
